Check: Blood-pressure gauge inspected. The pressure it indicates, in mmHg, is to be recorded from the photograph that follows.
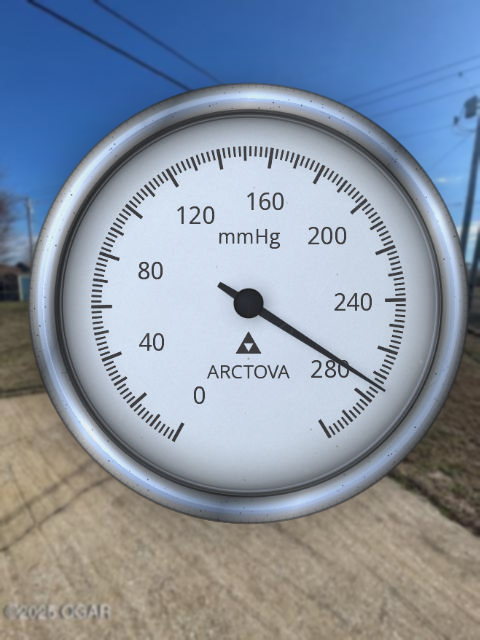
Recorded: 274 mmHg
